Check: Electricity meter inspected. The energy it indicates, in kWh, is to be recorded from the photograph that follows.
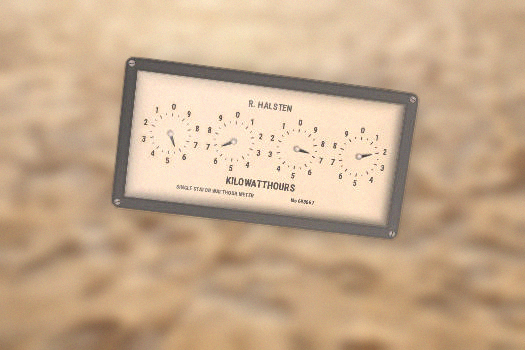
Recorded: 5672 kWh
